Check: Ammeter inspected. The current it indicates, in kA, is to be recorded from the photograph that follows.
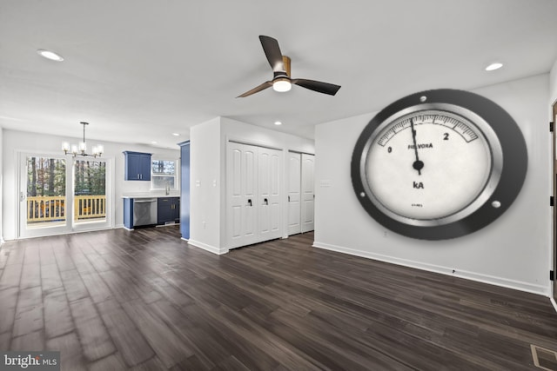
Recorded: 1 kA
